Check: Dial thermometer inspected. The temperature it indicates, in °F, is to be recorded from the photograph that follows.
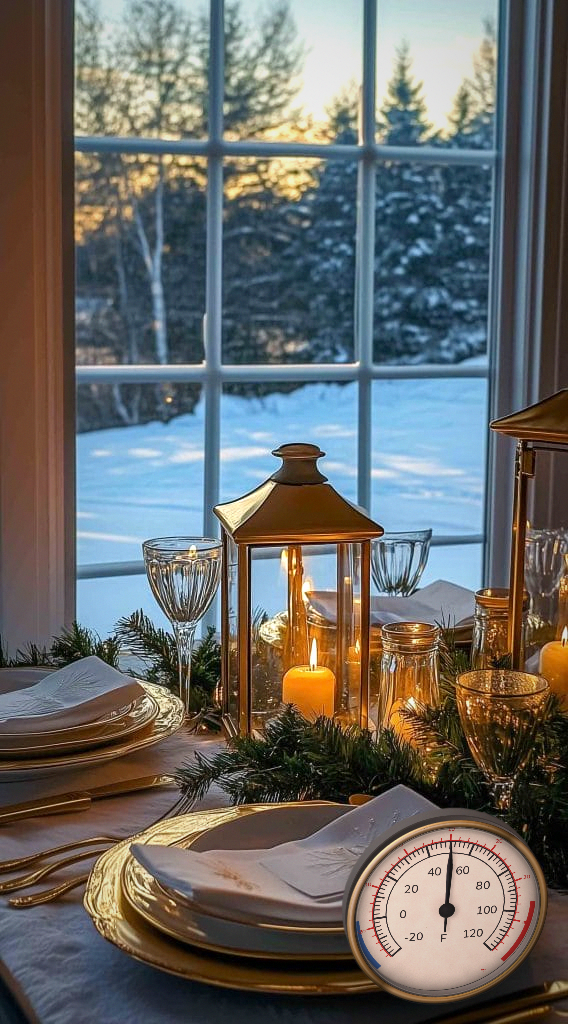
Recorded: 50 °F
